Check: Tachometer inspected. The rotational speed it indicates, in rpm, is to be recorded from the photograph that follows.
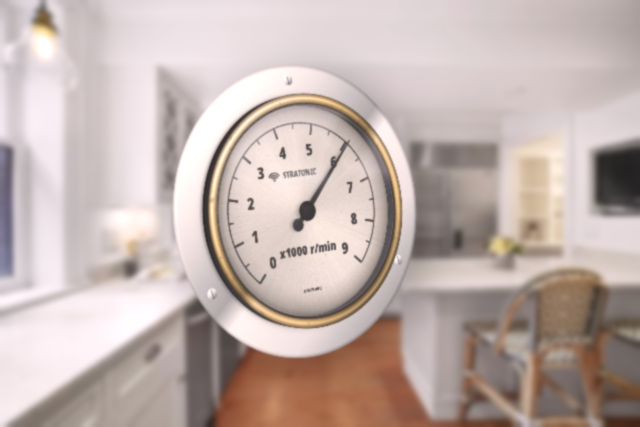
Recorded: 6000 rpm
